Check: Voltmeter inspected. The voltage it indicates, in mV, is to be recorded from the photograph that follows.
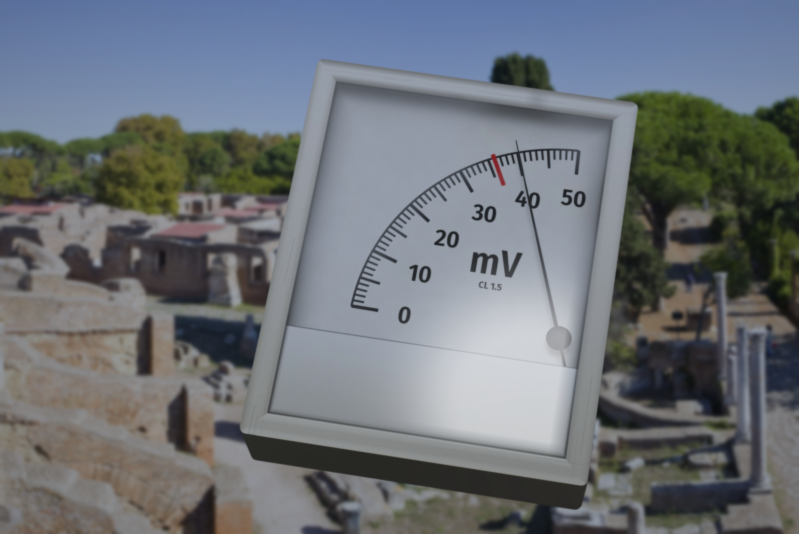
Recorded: 40 mV
